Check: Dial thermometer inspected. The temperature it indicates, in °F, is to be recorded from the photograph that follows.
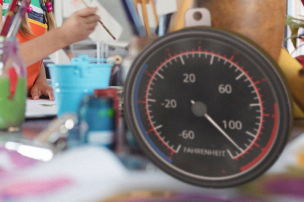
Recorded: 112 °F
